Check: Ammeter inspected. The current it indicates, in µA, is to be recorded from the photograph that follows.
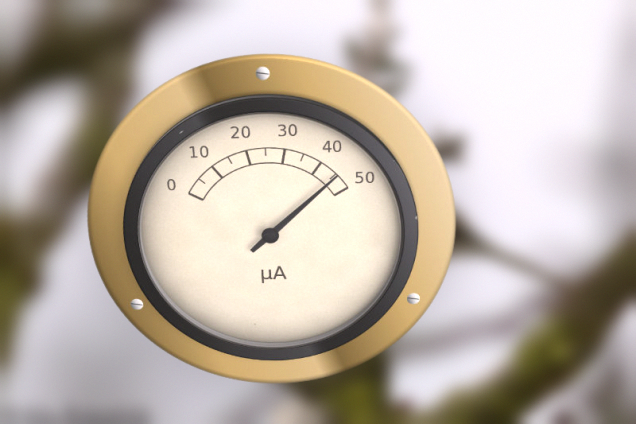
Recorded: 45 µA
